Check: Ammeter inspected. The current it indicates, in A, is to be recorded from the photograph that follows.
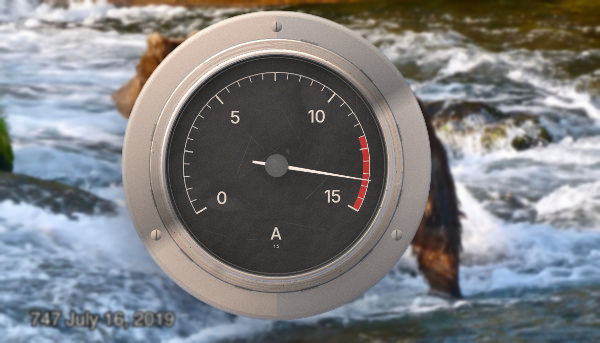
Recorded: 13.75 A
